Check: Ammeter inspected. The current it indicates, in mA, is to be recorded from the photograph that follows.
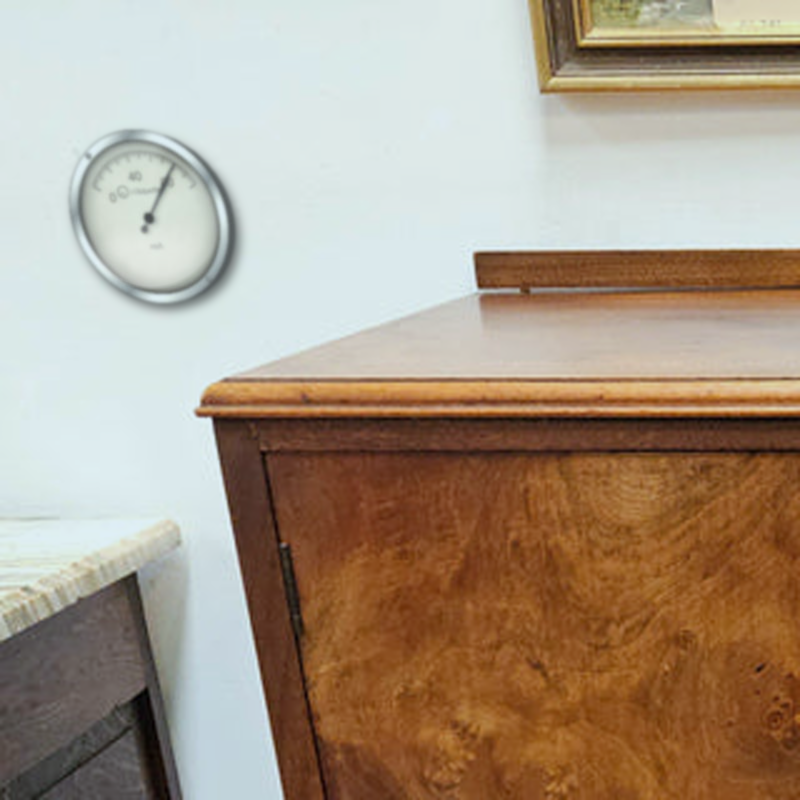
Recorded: 80 mA
